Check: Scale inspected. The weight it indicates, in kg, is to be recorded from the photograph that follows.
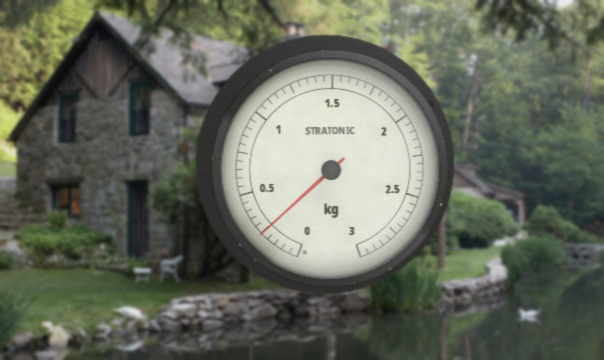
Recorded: 0.25 kg
